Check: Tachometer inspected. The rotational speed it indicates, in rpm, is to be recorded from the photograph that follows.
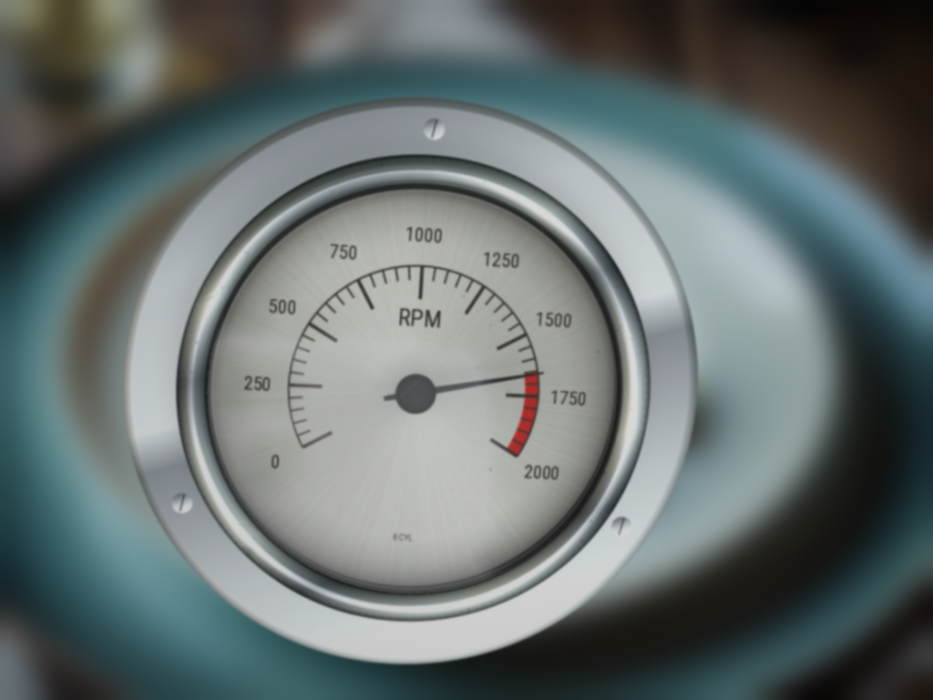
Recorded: 1650 rpm
